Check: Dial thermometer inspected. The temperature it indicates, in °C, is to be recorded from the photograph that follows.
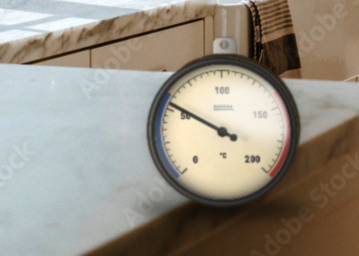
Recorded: 55 °C
